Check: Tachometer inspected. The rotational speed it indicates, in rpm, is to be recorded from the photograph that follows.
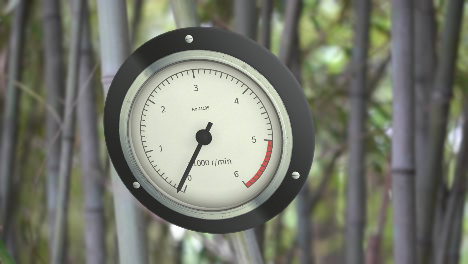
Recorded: 100 rpm
